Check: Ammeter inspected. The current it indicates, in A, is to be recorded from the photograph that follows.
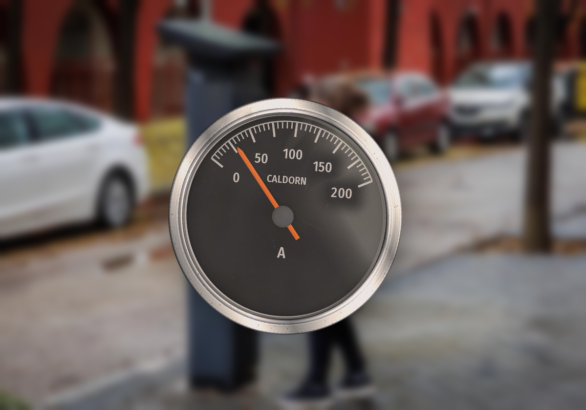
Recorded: 30 A
